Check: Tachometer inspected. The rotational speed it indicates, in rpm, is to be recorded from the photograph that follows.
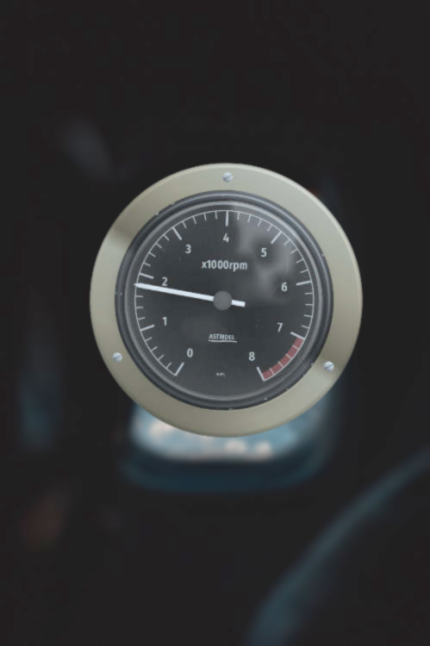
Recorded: 1800 rpm
